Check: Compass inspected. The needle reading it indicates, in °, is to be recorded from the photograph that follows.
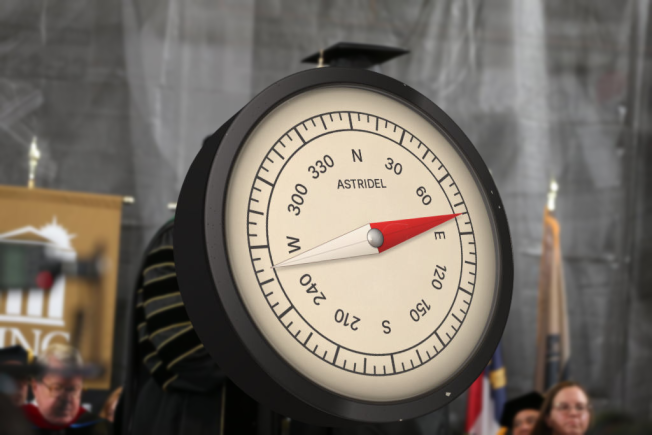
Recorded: 80 °
